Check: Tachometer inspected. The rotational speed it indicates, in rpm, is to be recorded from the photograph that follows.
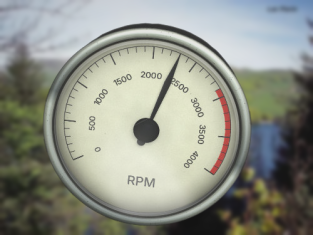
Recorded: 2300 rpm
